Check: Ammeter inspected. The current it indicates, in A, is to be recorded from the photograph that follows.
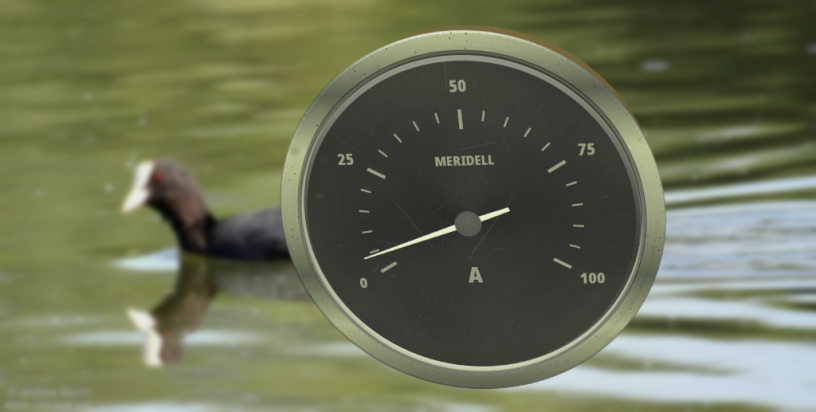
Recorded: 5 A
